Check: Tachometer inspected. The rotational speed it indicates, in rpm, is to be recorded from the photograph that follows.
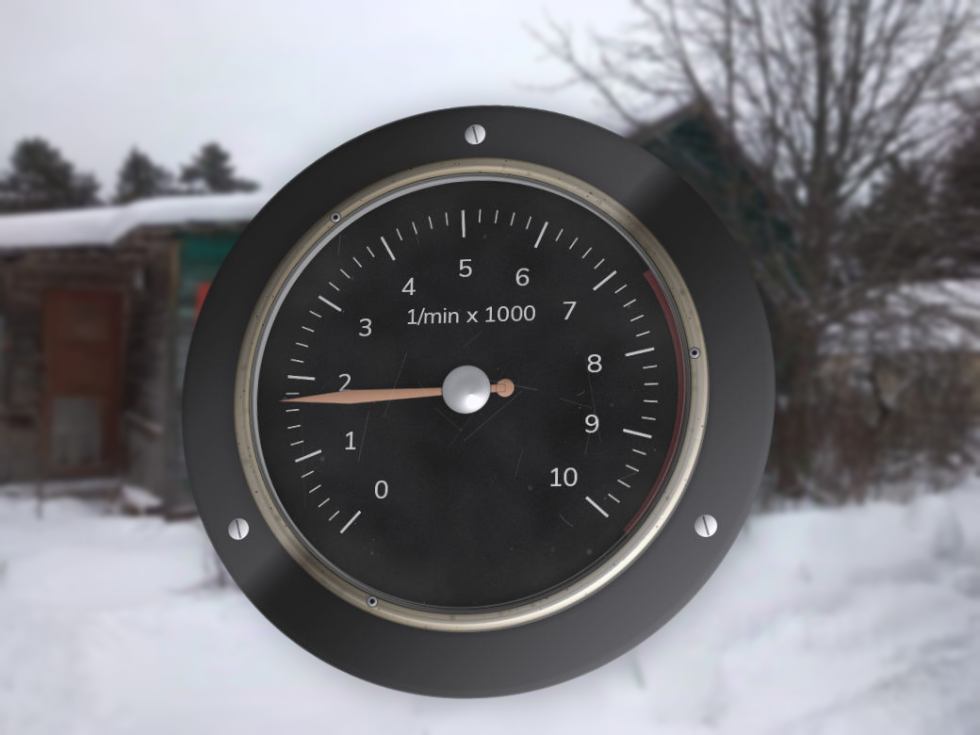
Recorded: 1700 rpm
